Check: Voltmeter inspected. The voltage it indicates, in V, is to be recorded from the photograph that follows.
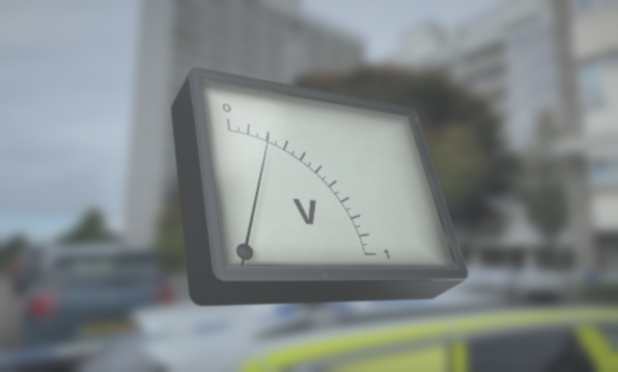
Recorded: 0.2 V
